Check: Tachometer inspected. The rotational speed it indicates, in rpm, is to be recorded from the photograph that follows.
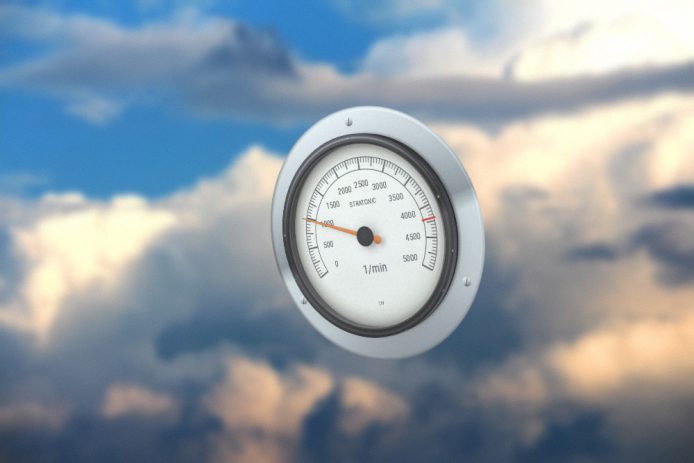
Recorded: 1000 rpm
